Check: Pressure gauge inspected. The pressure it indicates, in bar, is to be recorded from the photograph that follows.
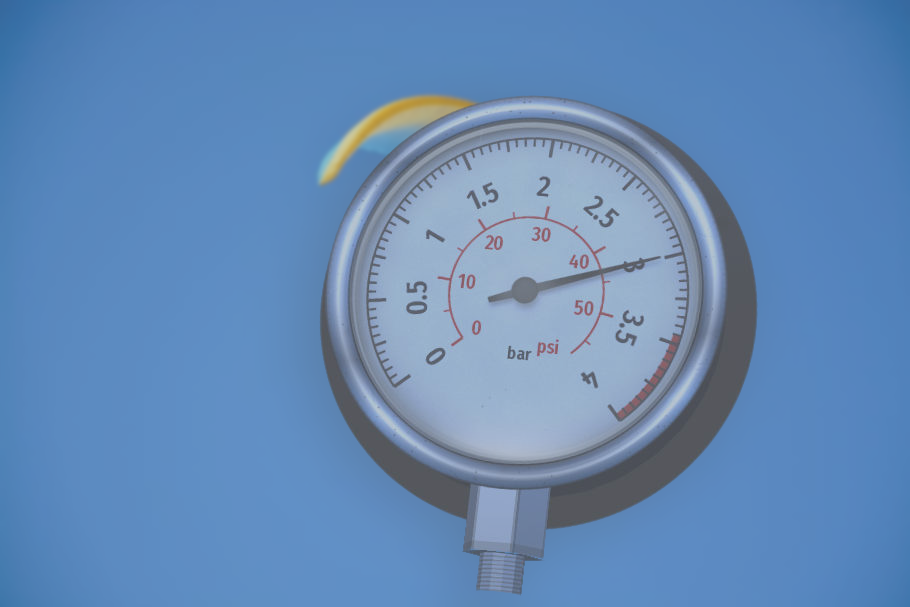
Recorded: 3 bar
